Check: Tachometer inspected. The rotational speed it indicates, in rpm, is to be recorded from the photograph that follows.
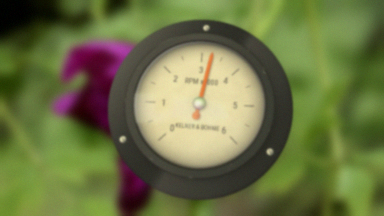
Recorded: 3250 rpm
